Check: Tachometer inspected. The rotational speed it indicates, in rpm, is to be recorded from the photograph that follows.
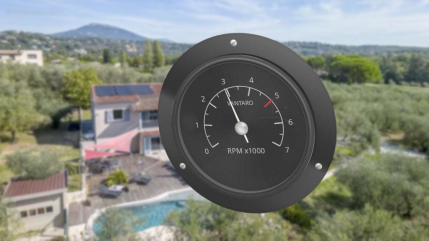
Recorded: 3000 rpm
